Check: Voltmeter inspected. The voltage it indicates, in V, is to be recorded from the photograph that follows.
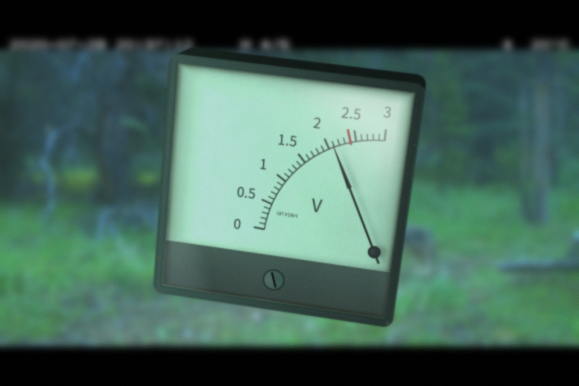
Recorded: 2.1 V
